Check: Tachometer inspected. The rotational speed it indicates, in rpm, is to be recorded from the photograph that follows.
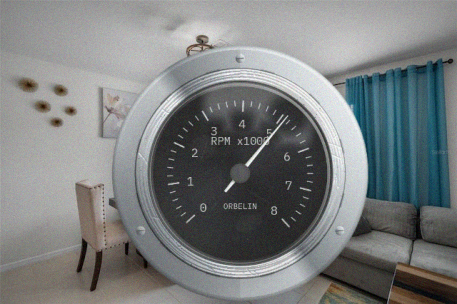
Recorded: 5100 rpm
